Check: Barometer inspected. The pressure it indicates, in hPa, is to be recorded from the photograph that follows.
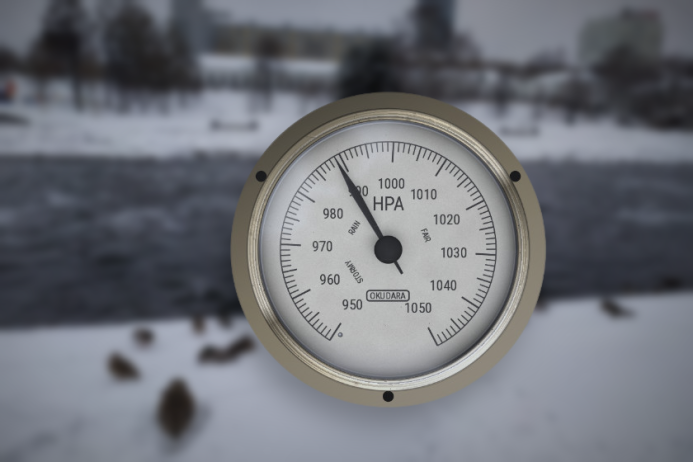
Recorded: 989 hPa
